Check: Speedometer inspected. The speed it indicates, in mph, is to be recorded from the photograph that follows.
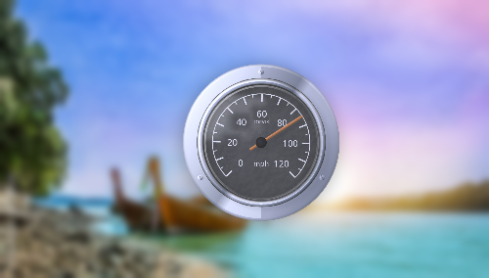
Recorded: 85 mph
